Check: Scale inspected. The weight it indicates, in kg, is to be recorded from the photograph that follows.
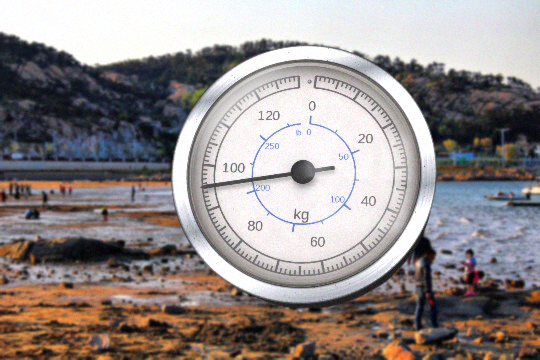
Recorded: 95 kg
